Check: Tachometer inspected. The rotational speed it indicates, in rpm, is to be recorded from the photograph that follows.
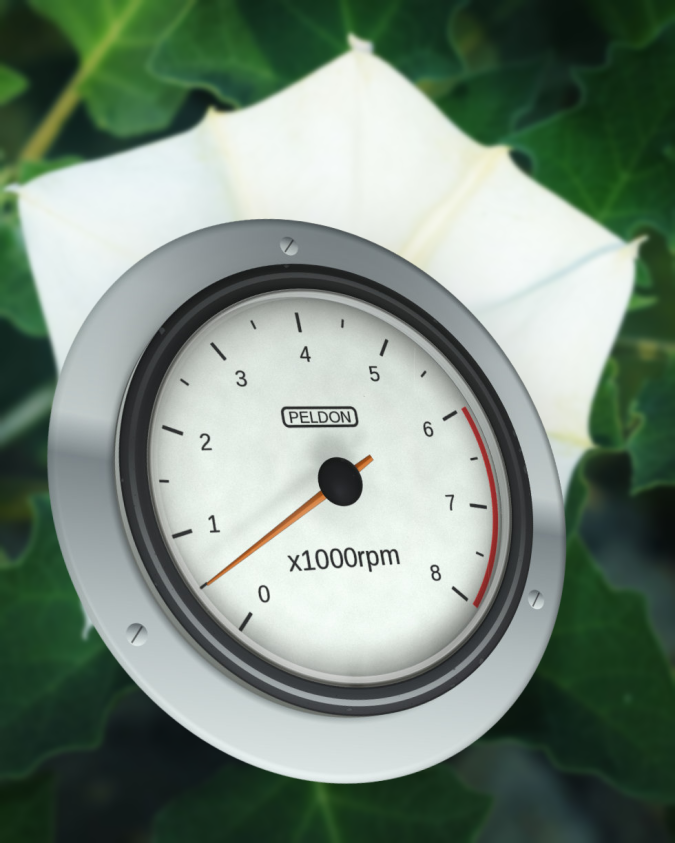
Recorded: 500 rpm
